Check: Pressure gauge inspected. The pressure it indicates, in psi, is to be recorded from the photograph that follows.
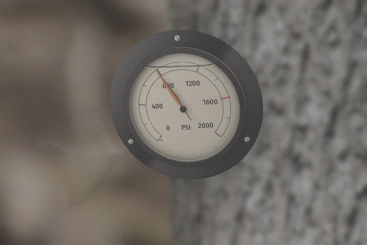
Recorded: 800 psi
